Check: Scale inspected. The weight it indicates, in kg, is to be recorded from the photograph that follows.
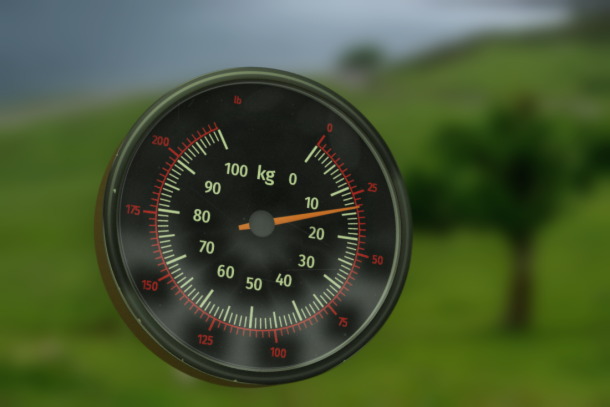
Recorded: 14 kg
